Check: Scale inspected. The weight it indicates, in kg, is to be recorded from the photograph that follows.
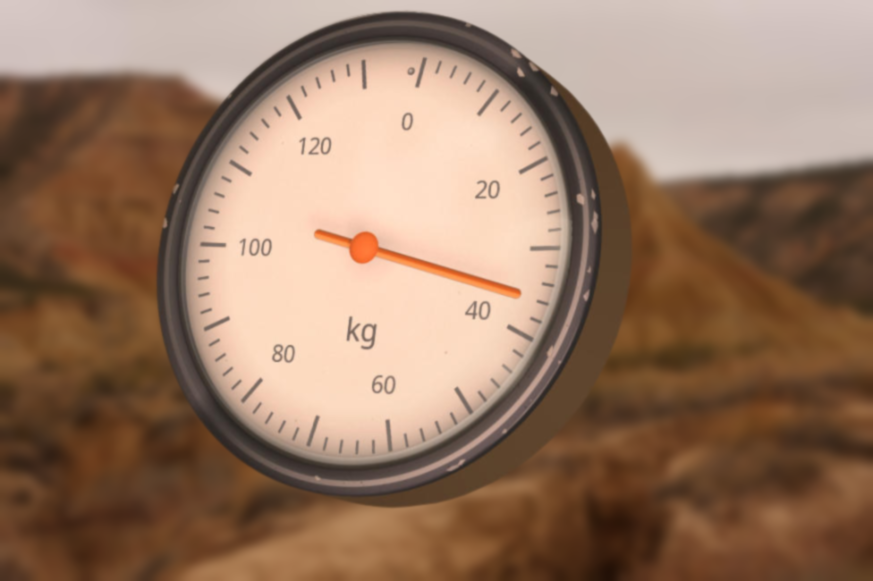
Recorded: 36 kg
